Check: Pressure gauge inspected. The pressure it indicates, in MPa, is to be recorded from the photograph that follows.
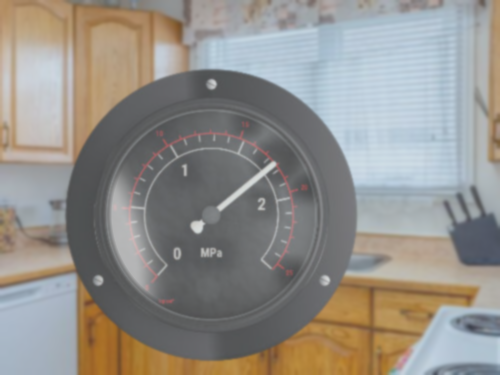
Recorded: 1.75 MPa
